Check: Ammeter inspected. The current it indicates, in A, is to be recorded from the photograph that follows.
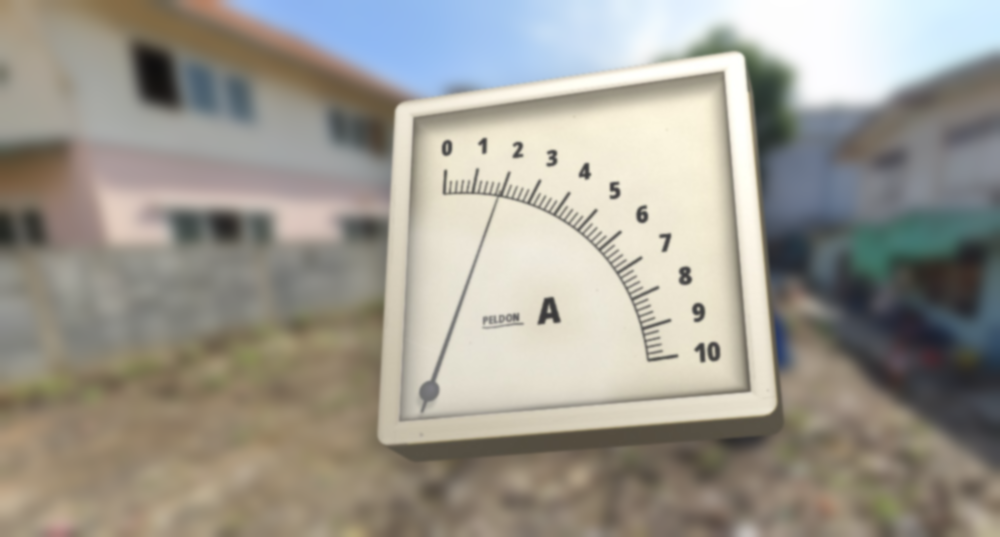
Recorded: 2 A
